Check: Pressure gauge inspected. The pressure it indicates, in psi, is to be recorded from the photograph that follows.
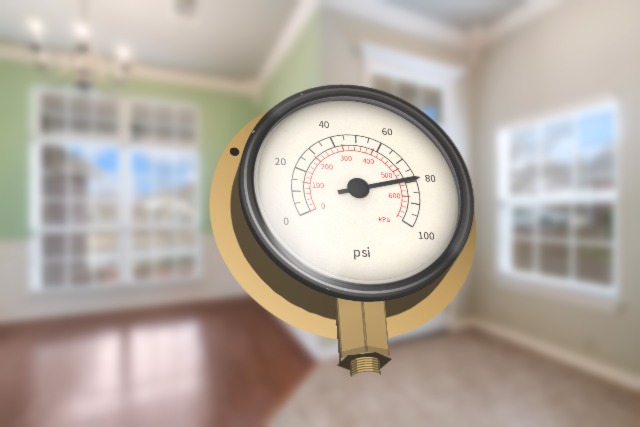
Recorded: 80 psi
